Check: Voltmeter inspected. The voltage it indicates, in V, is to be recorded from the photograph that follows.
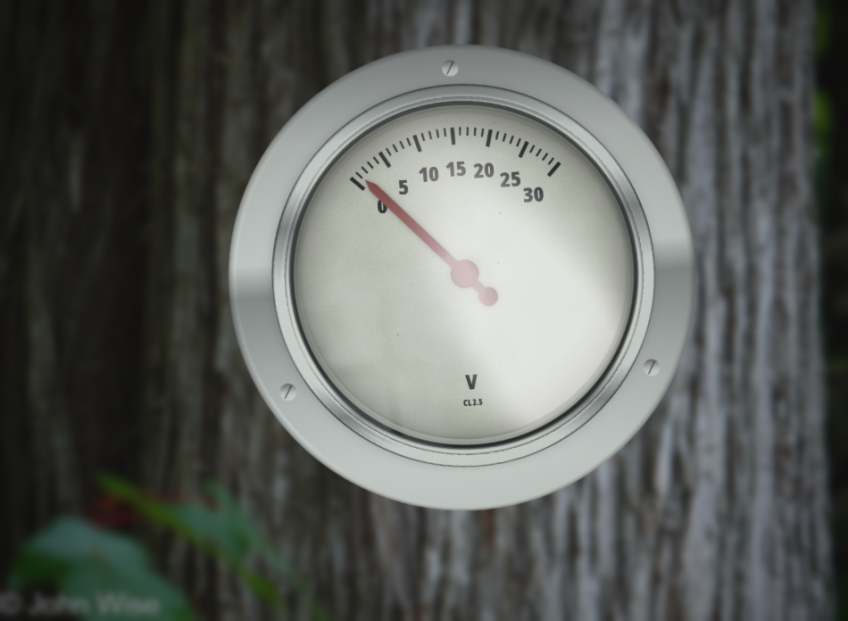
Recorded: 1 V
